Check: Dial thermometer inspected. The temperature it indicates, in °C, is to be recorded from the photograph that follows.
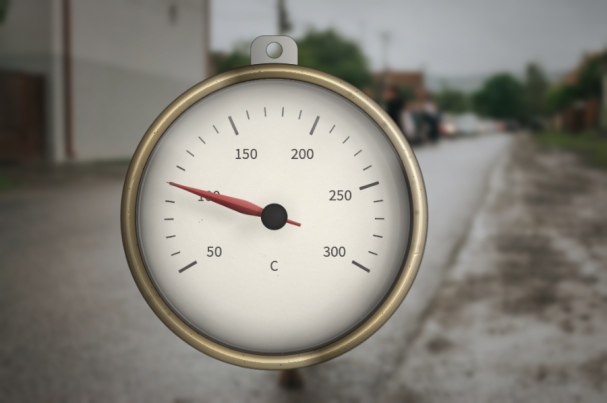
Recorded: 100 °C
